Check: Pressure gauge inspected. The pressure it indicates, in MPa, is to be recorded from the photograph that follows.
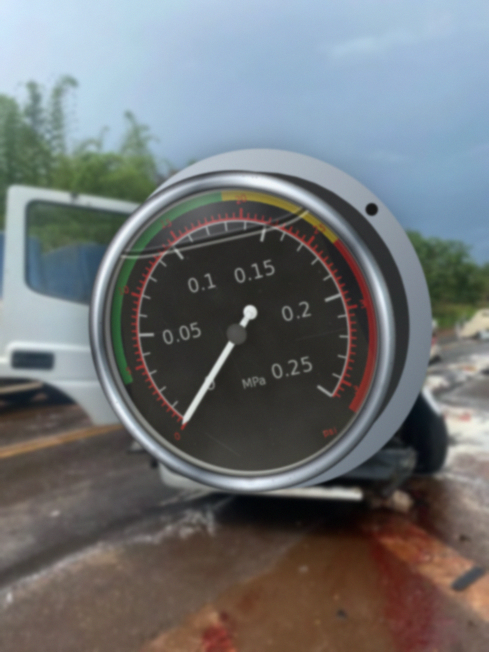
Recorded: 0 MPa
